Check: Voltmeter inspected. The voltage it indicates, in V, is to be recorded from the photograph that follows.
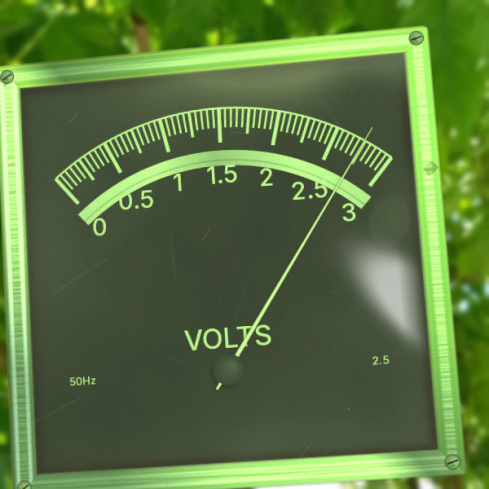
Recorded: 2.75 V
